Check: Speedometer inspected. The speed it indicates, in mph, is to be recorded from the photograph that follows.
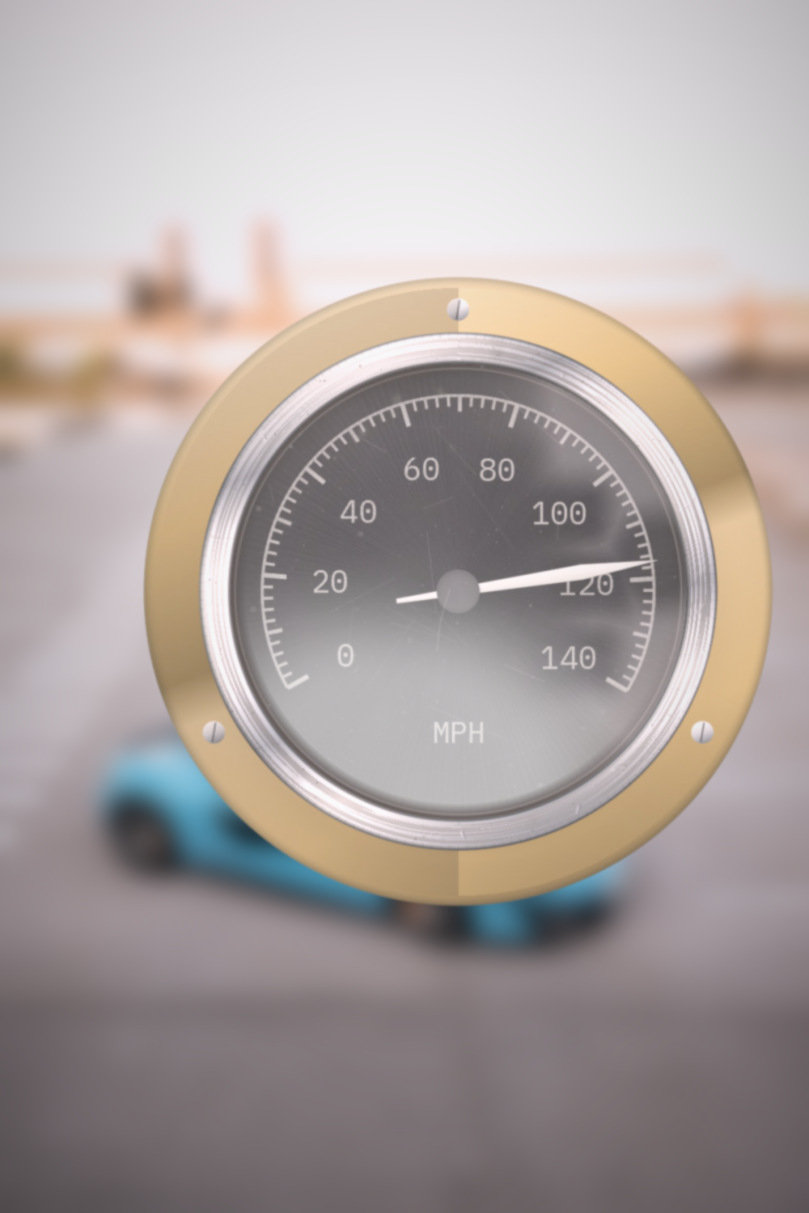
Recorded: 117 mph
